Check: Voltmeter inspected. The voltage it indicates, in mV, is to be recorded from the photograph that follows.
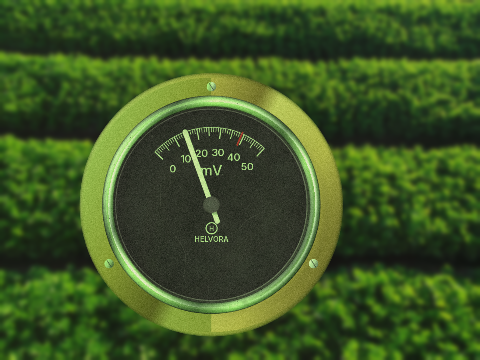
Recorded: 15 mV
